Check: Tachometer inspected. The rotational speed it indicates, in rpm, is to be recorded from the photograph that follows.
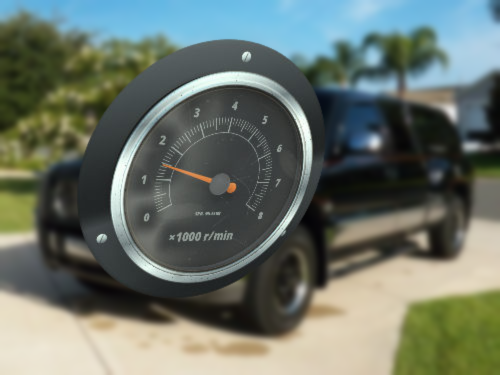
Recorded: 1500 rpm
